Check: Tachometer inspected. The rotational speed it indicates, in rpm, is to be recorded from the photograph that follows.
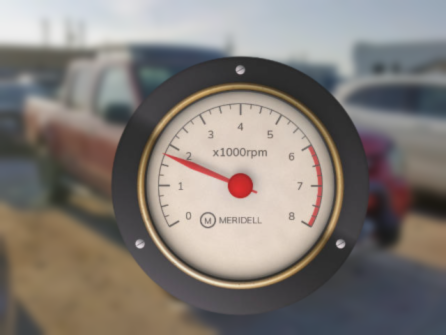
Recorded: 1750 rpm
